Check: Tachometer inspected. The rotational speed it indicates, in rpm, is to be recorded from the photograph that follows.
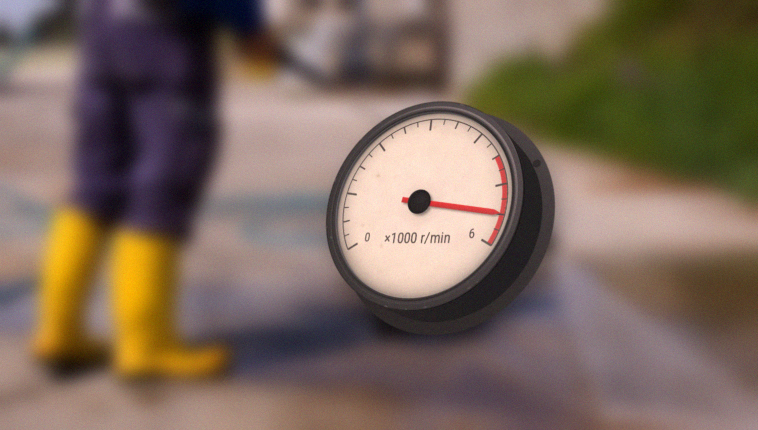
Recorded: 5500 rpm
